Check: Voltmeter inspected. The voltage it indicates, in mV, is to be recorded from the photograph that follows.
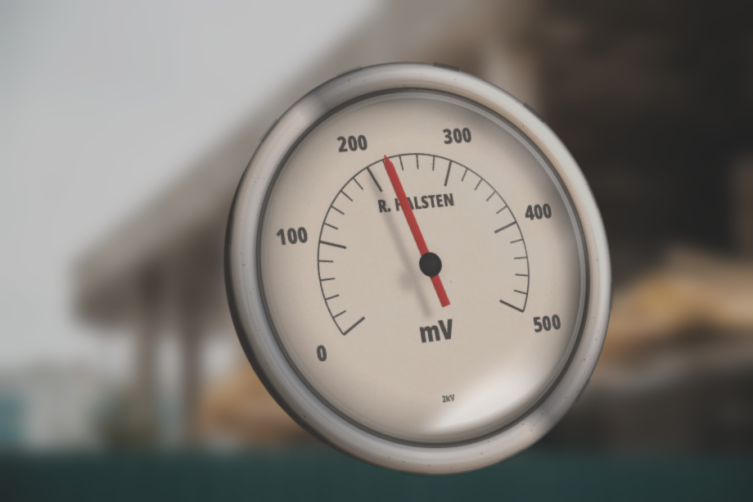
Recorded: 220 mV
